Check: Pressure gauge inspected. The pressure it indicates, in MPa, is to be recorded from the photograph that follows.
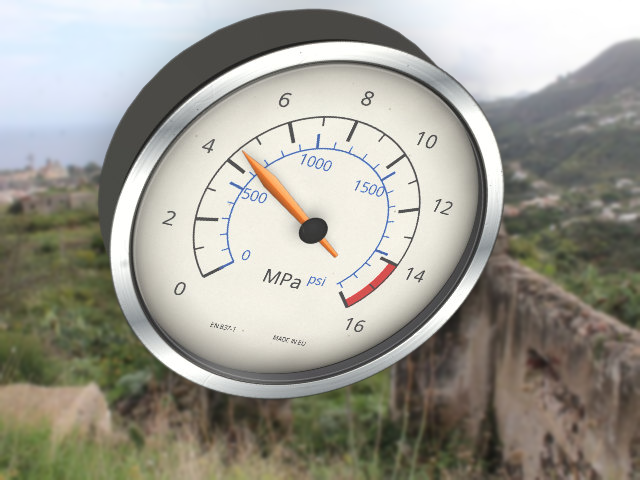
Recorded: 4.5 MPa
